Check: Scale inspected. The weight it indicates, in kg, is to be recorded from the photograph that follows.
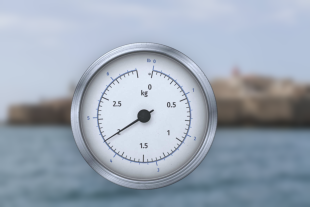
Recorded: 2 kg
